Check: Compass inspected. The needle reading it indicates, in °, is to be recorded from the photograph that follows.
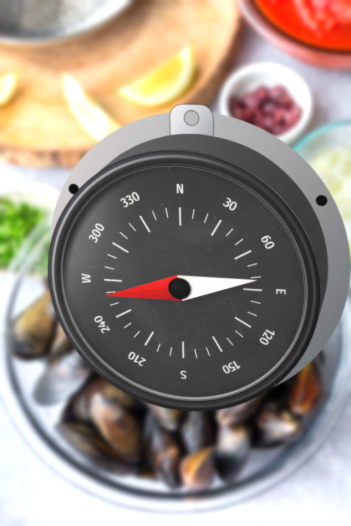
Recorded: 260 °
